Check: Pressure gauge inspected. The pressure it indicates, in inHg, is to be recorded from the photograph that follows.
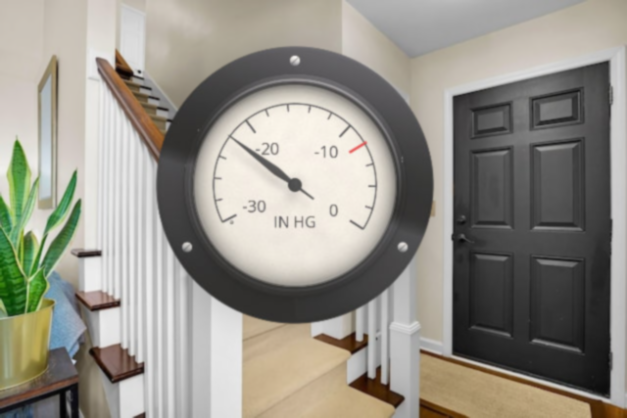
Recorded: -22 inHg
